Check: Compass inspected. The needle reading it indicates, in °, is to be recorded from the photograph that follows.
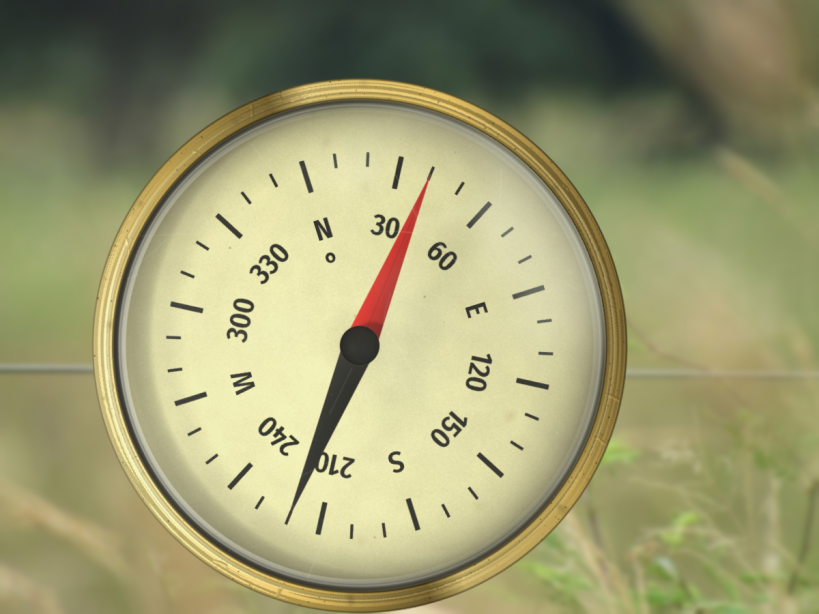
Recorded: 40 °
